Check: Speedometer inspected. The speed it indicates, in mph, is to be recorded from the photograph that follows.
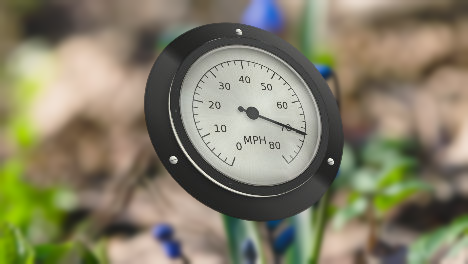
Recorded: 70 mph
